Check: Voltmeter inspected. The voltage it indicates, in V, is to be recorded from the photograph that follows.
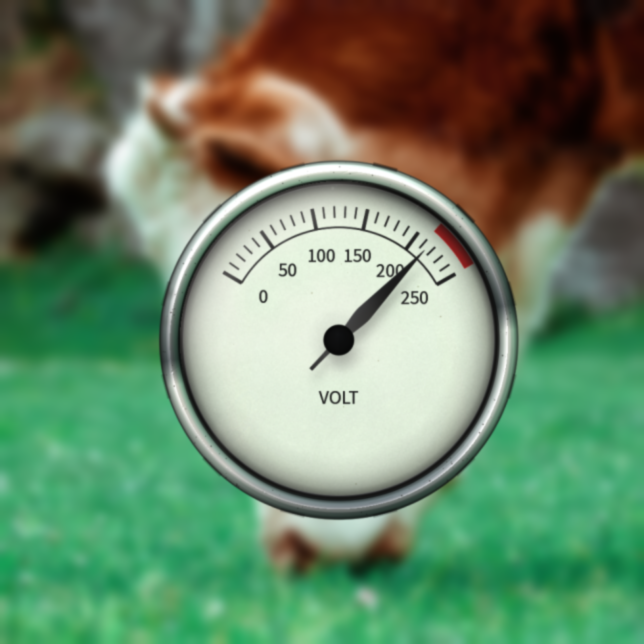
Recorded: 215 V
